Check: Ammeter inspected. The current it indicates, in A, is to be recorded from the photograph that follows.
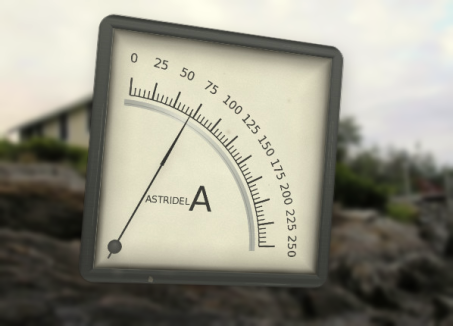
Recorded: 70 A
